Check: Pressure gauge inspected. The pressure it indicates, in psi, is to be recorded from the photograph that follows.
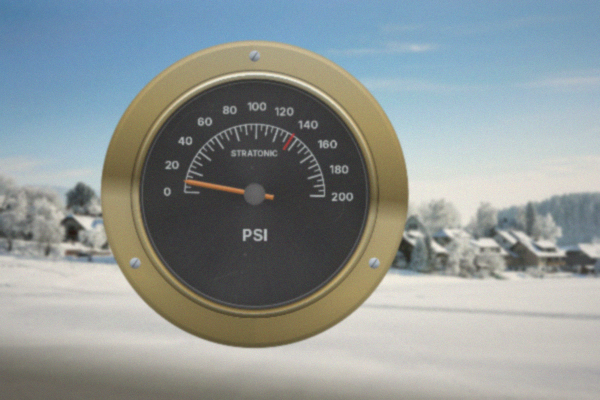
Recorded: 10 psi
